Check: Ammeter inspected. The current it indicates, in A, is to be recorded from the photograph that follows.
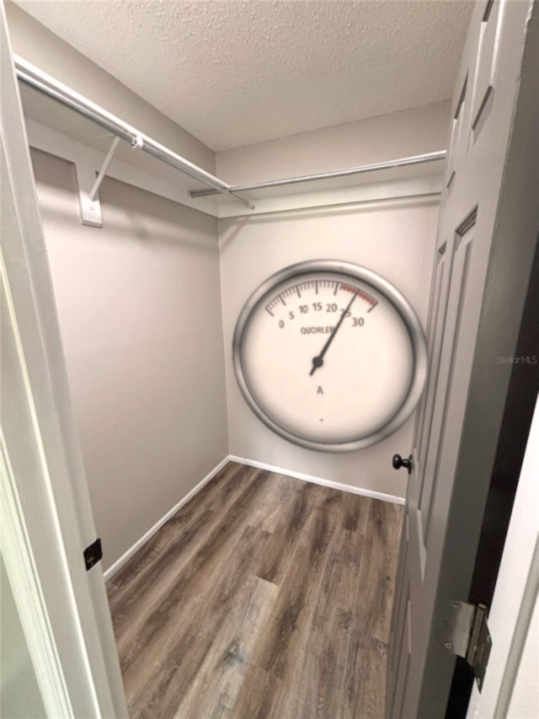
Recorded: 25 A
